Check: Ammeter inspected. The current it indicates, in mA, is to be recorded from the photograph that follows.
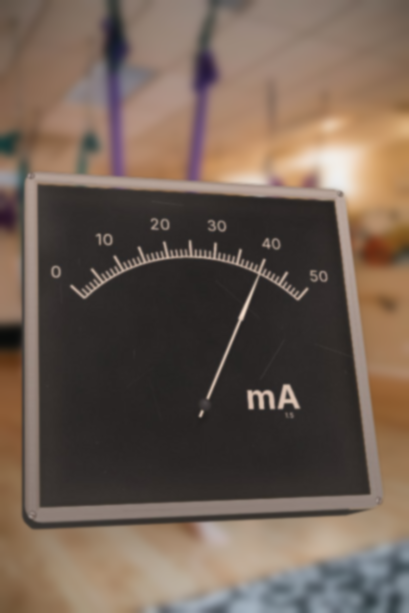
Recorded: 40 mA
